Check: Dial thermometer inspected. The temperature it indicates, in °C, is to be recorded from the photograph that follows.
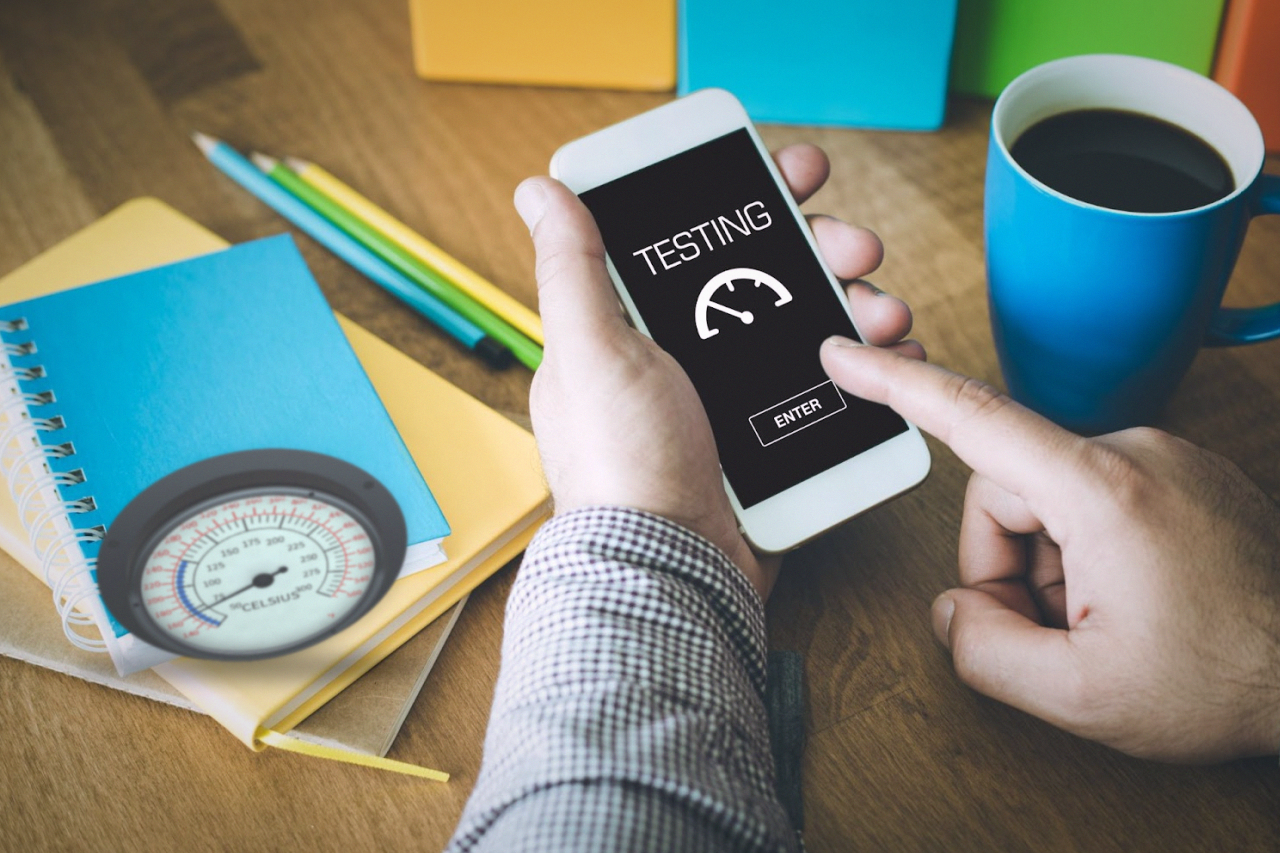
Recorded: 75 °C
